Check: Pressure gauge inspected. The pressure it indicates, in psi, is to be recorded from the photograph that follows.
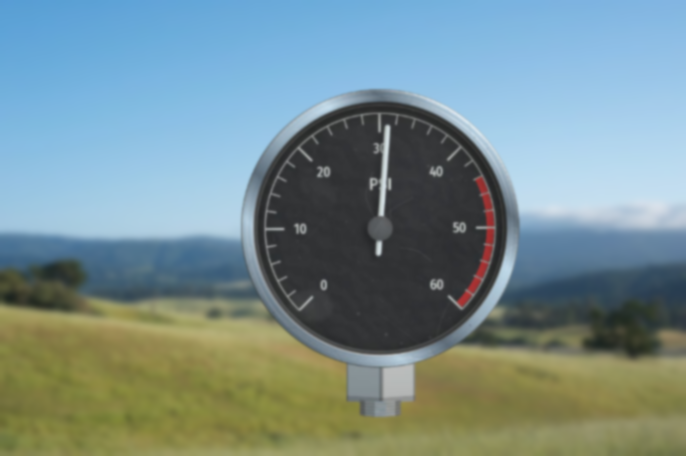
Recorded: 31 psi
